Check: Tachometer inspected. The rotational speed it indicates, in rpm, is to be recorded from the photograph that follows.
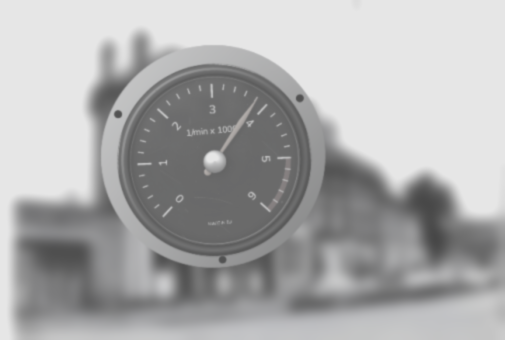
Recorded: 3800 rpm
